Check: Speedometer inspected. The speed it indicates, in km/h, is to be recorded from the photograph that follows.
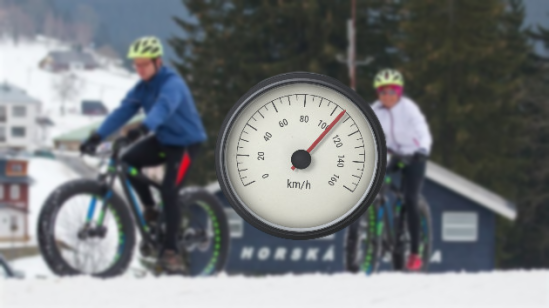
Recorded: 105 km/h
